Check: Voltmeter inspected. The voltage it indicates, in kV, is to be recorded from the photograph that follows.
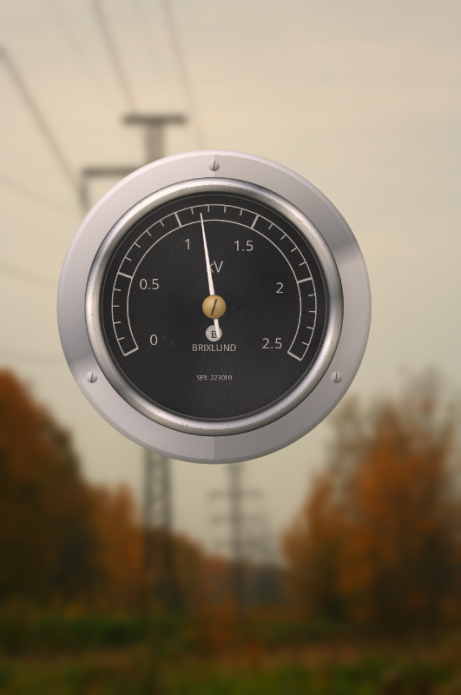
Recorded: 1.15 kV
